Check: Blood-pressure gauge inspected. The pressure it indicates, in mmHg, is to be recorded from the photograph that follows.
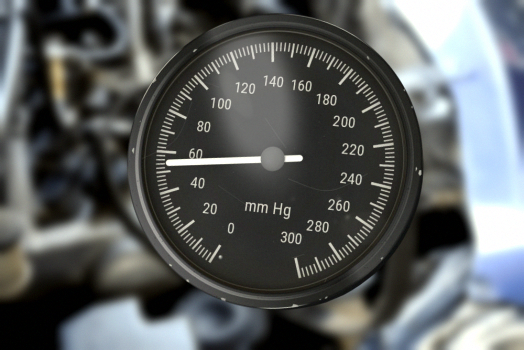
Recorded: 54 mmHg
